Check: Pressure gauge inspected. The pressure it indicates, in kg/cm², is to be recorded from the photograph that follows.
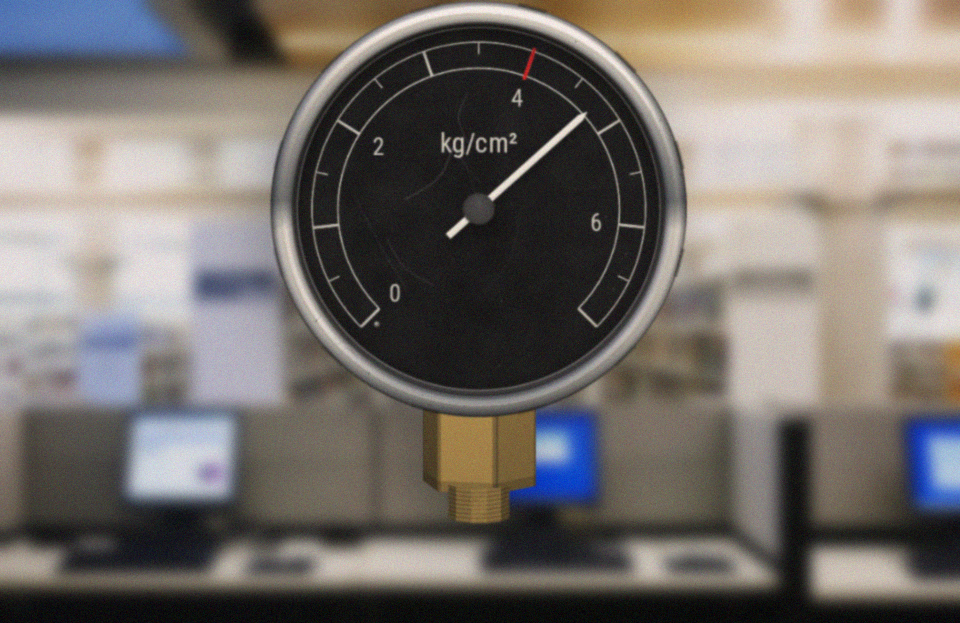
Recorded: 4.75 kg/cm²
